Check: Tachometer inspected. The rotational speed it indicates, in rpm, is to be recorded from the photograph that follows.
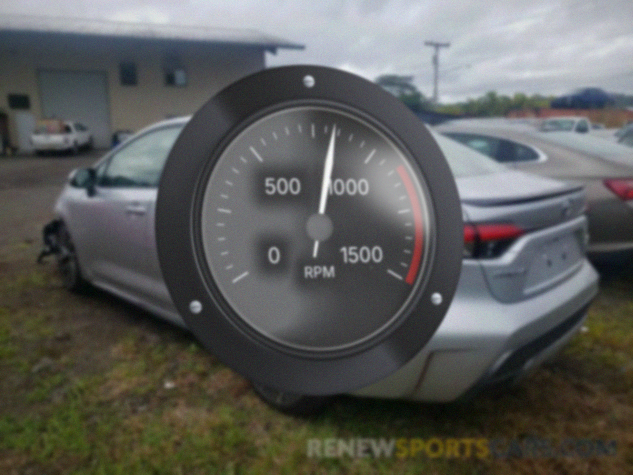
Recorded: 825 rpm
